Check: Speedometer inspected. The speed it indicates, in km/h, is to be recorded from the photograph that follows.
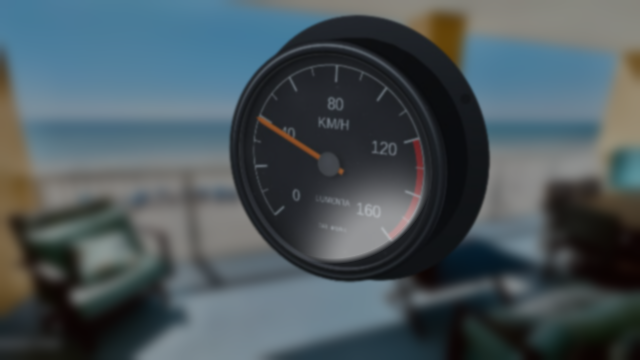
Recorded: 40 km/h
